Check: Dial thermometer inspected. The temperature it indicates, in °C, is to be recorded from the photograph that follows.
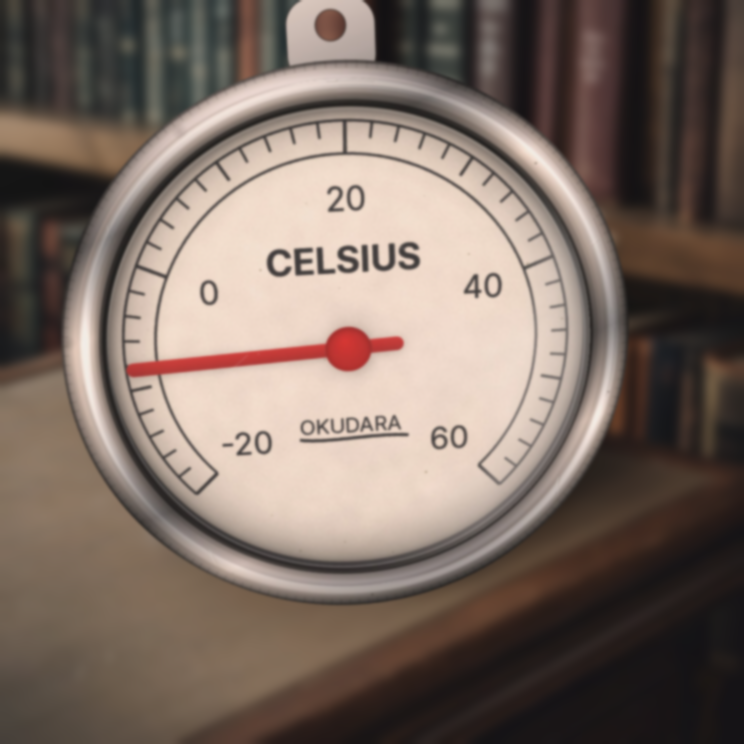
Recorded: -8 °C
